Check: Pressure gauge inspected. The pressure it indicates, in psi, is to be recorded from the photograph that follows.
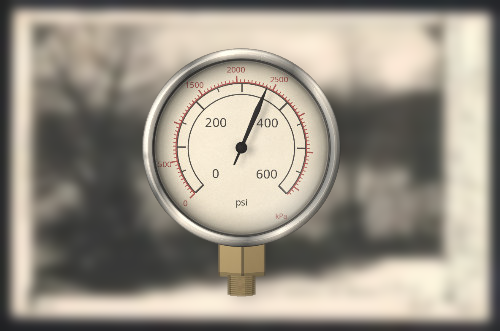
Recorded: 350 psi
